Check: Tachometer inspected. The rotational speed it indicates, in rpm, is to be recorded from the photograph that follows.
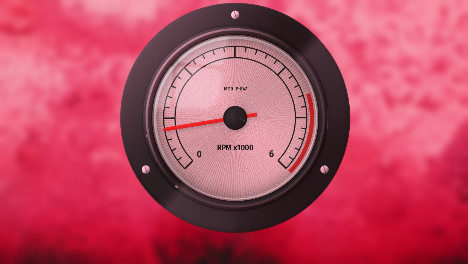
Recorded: 800 rpm
